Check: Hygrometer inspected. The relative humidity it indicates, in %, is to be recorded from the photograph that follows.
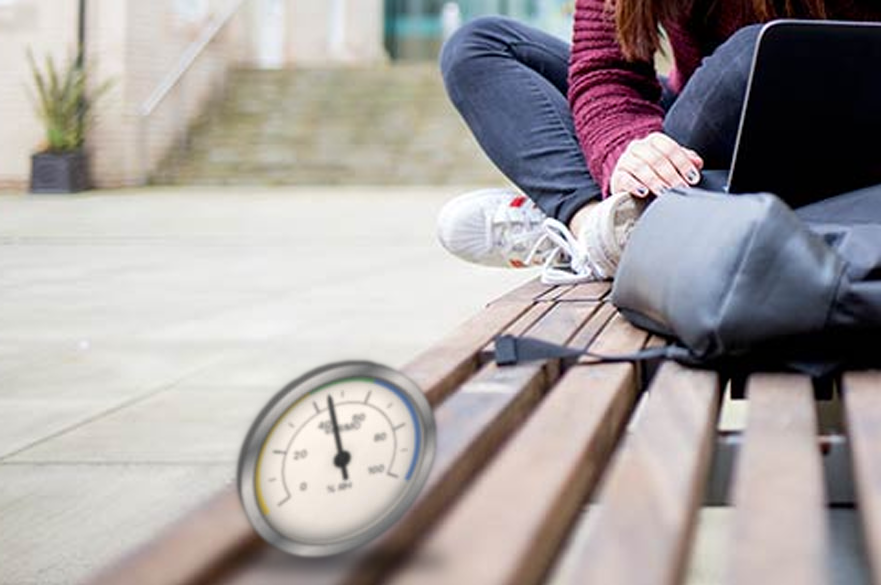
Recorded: 45 %
